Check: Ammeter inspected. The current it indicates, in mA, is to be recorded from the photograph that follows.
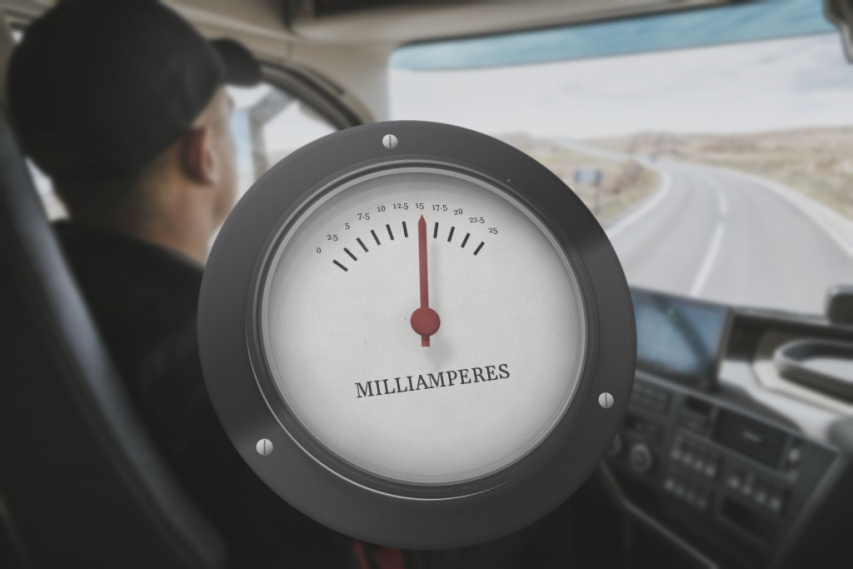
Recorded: 15 mA
